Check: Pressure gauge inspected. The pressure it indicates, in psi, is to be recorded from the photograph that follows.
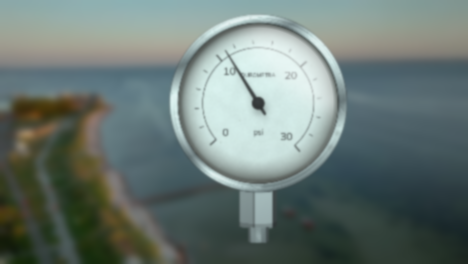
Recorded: 11 psi
